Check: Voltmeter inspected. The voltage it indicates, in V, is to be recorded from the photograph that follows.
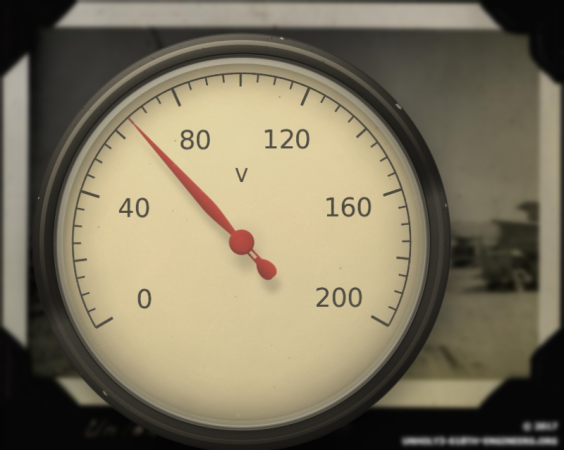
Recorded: 65 V
